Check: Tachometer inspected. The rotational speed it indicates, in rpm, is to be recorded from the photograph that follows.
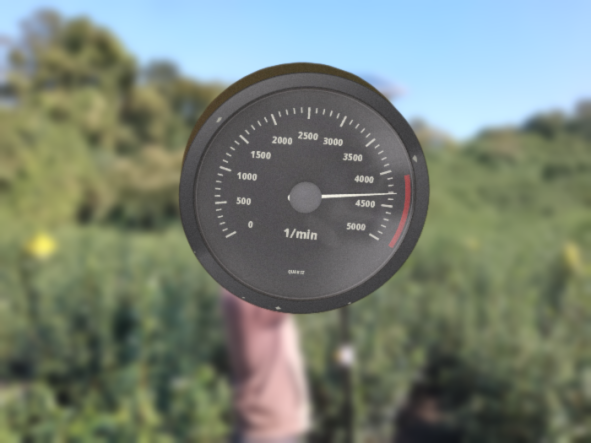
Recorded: 4300 rpm
